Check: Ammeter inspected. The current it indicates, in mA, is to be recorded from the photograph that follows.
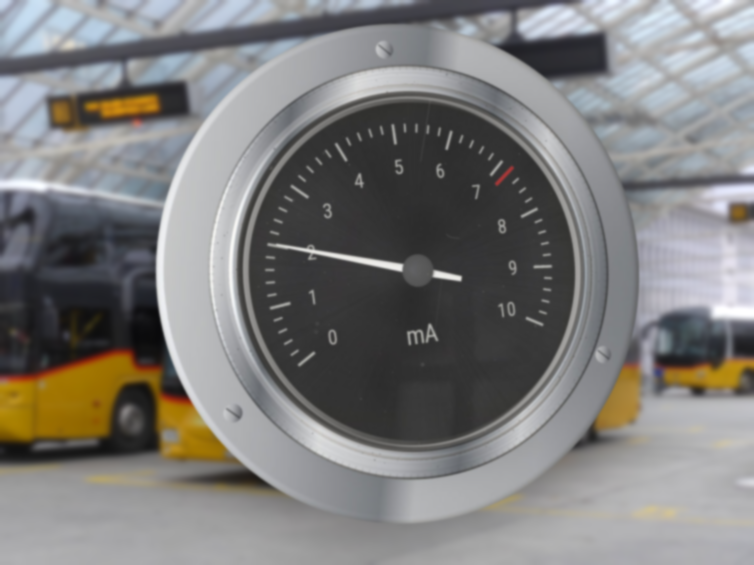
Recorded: 2 mA
